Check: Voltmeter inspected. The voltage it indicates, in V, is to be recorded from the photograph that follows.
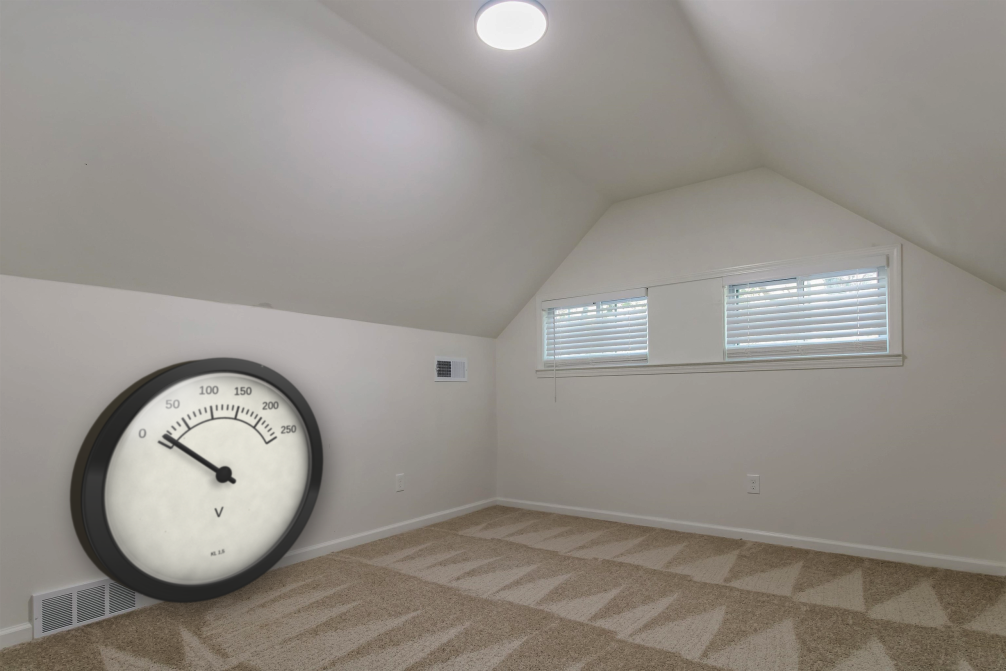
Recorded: 10 V
